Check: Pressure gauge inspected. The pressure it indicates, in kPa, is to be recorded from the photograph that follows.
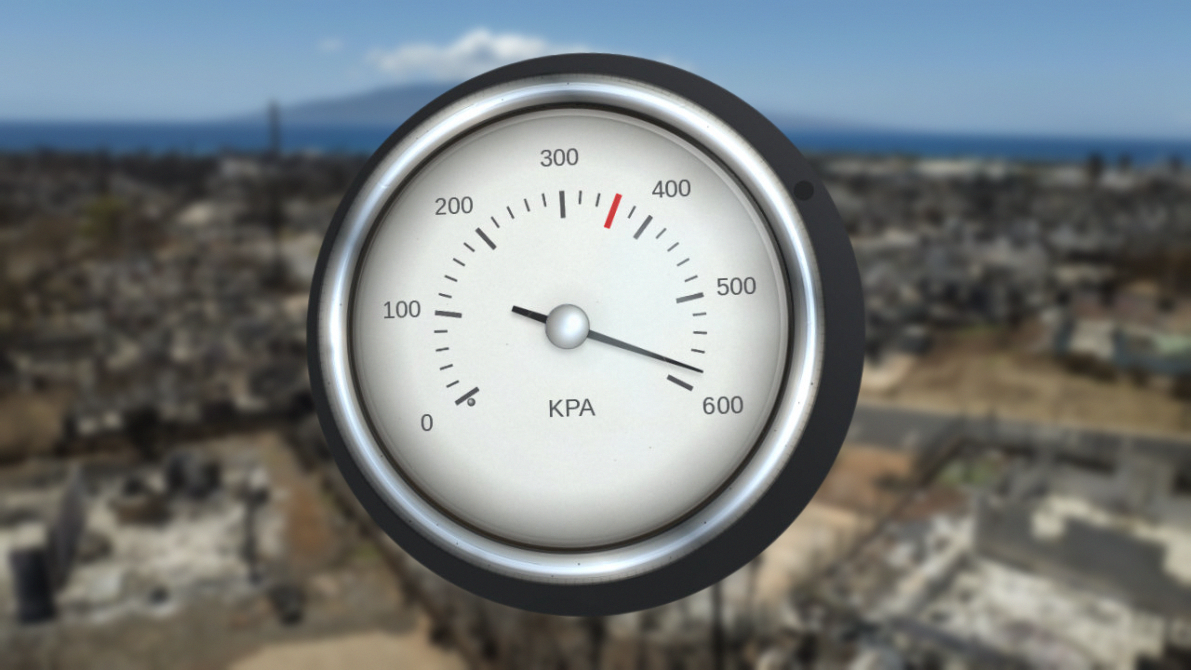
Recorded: 580 kPa
